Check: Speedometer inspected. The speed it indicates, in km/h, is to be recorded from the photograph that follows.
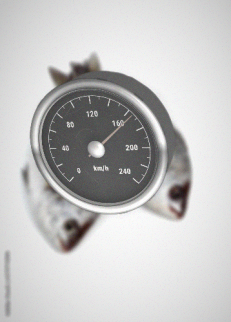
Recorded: 165 km/h
